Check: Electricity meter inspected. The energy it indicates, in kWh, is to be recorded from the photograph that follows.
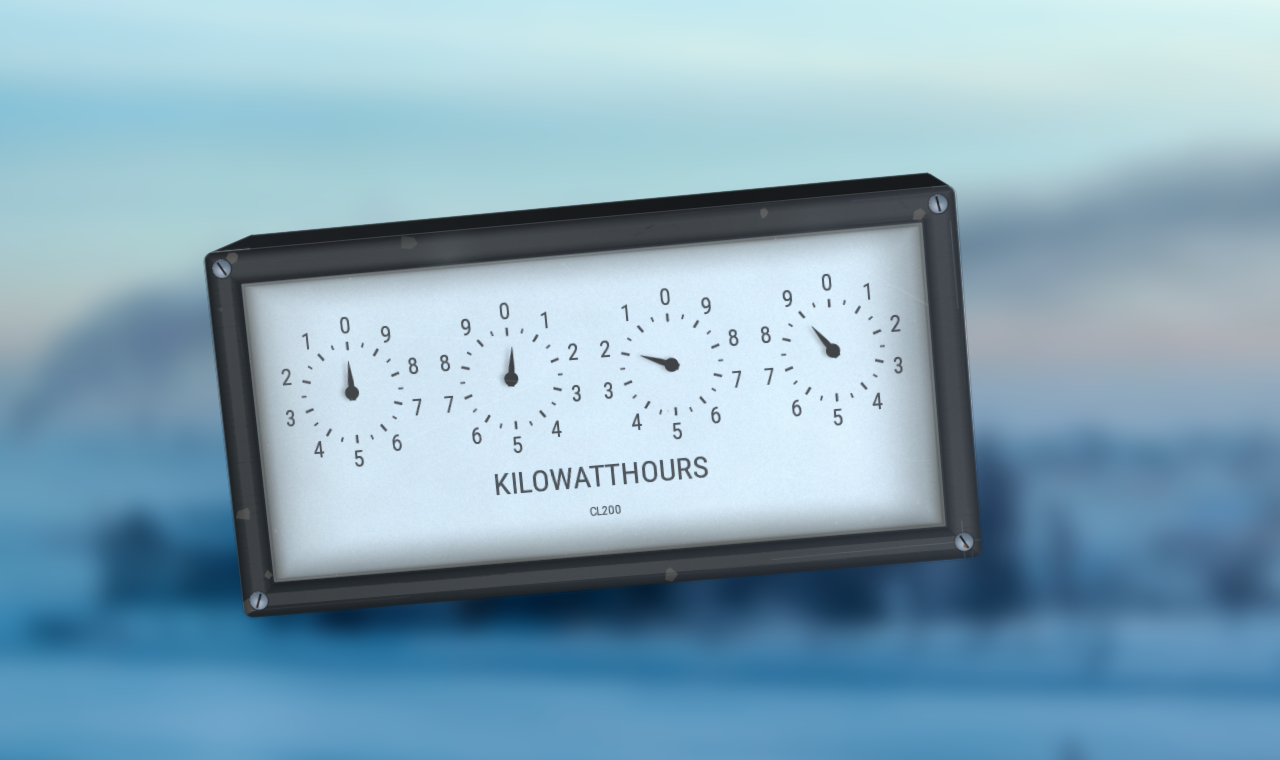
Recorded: 19 kWh
